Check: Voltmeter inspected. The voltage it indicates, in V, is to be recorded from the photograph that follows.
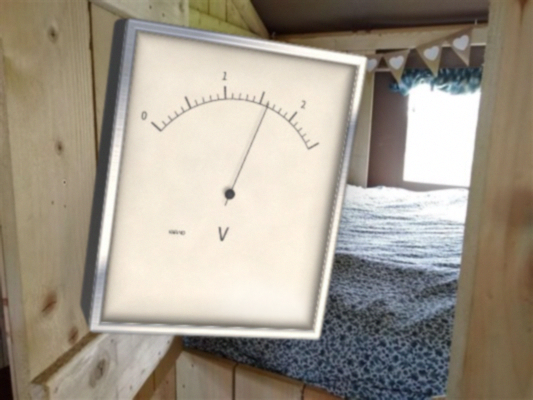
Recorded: 1.6 V
